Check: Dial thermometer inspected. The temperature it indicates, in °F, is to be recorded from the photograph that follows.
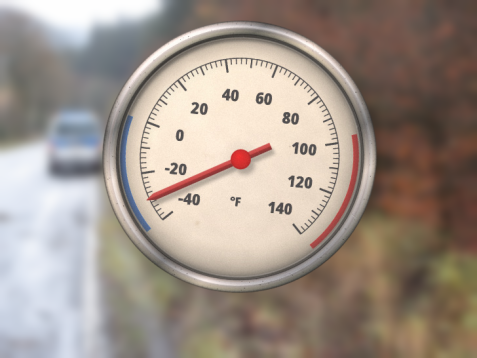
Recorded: -30 °F
